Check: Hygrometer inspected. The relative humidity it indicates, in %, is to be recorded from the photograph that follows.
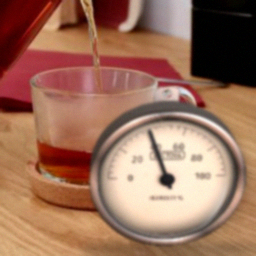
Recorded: 40 %
